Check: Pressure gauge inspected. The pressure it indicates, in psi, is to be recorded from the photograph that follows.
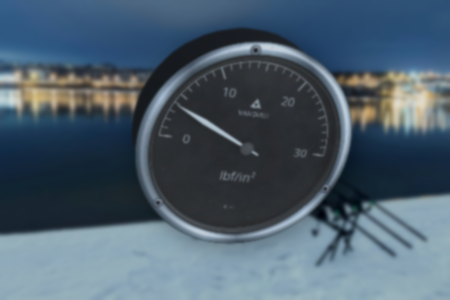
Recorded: 4 psi
